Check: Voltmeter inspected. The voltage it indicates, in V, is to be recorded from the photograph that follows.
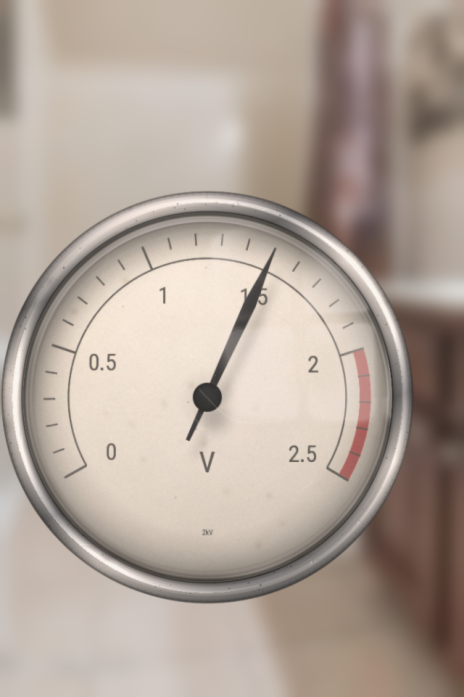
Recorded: 1.5 V
